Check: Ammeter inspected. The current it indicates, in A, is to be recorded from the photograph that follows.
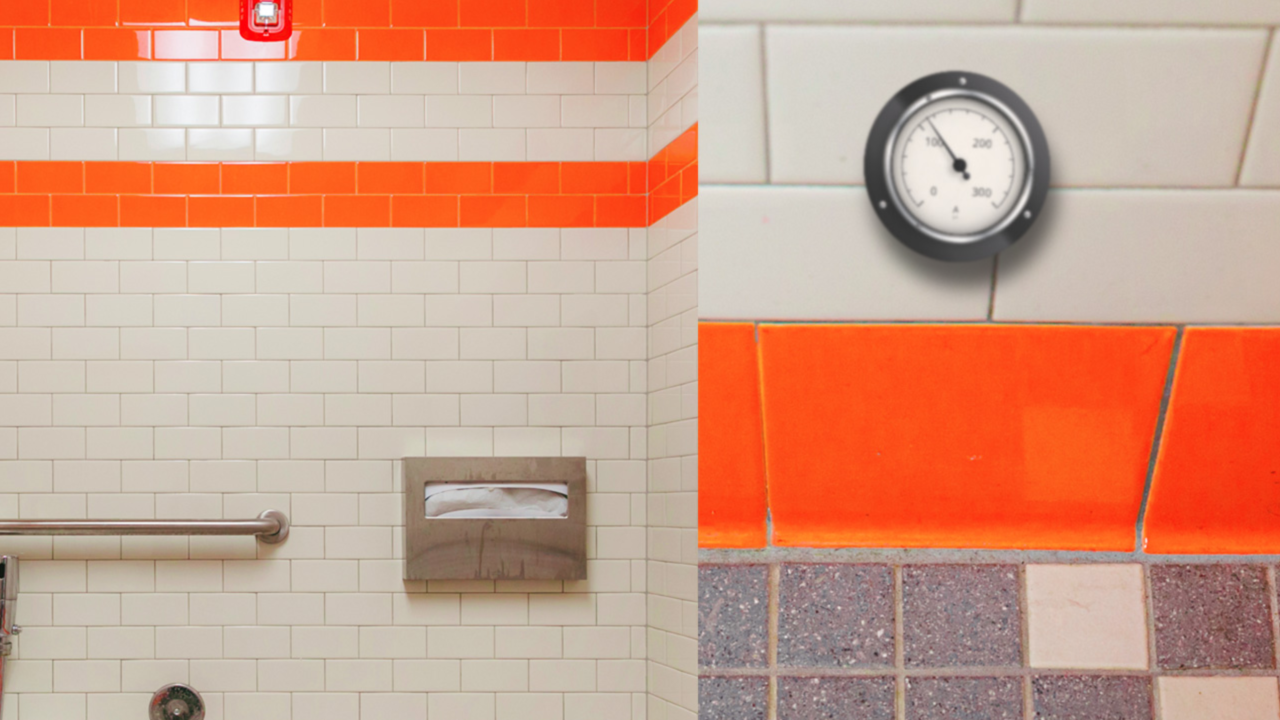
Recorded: 110 A
